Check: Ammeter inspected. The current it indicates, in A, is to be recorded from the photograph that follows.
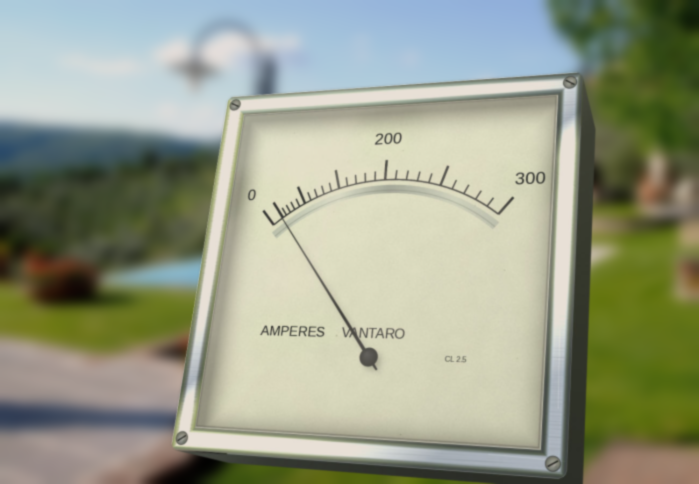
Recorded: 50 A
